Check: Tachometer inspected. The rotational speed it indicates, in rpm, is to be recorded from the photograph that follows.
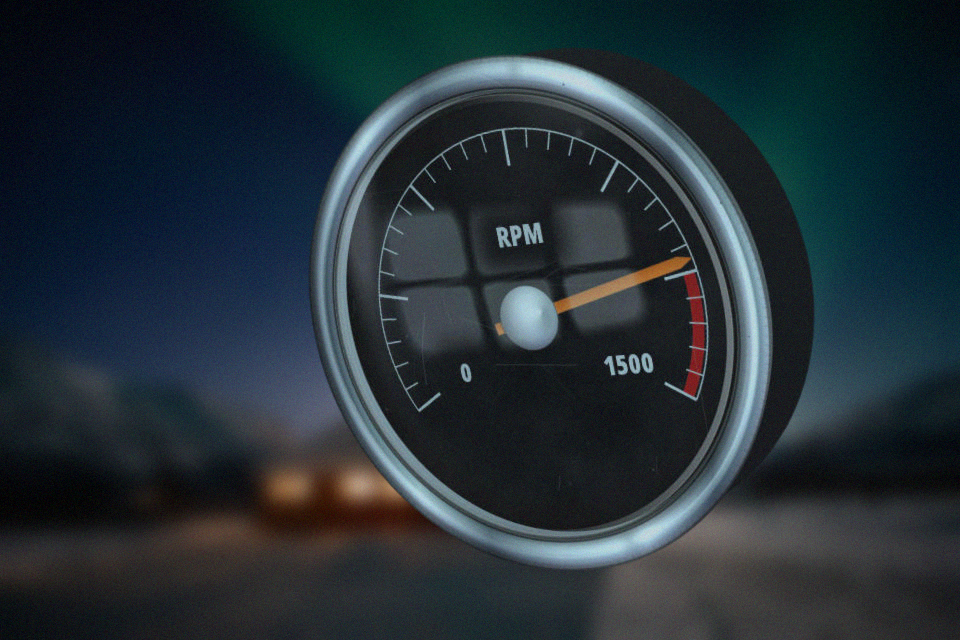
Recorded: 1225 rpm
